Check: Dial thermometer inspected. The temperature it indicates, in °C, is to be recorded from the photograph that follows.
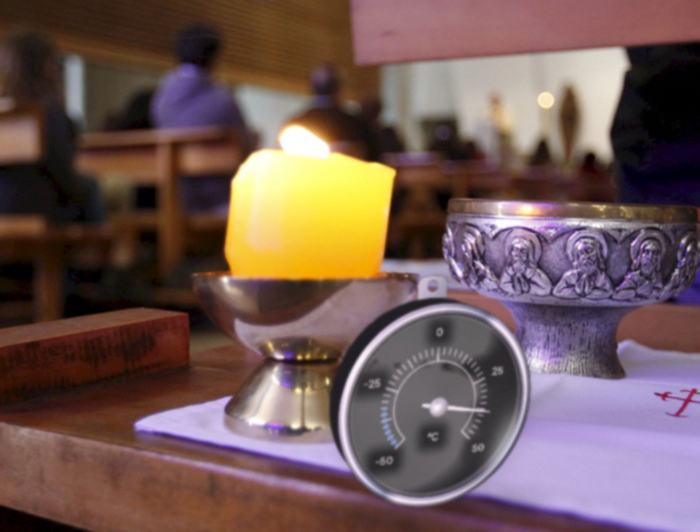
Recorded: 37.5 °C
